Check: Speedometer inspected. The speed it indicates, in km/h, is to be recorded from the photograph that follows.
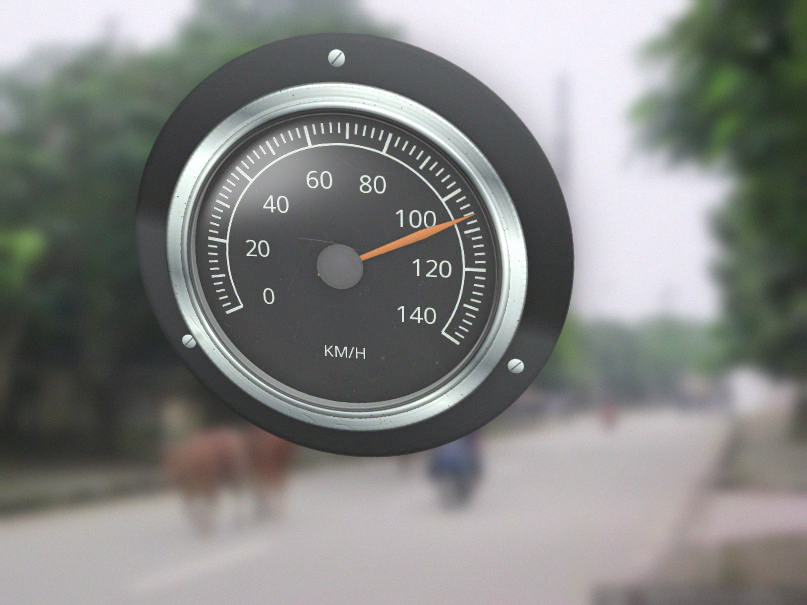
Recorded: 106 km/h
